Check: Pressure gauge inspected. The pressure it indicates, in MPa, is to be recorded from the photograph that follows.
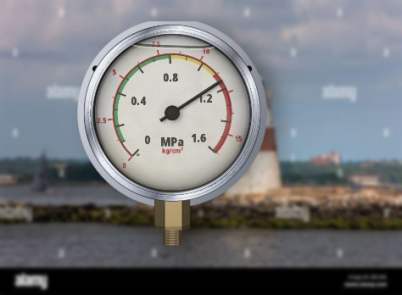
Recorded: 1.15 MPa
